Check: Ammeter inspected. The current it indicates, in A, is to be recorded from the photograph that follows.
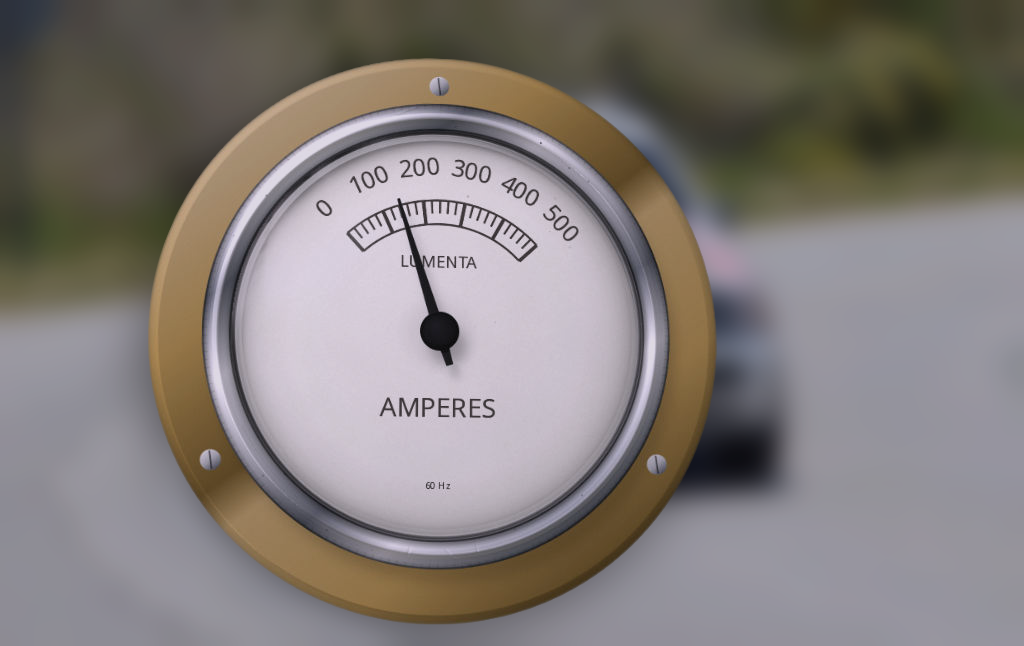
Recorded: 140 A
